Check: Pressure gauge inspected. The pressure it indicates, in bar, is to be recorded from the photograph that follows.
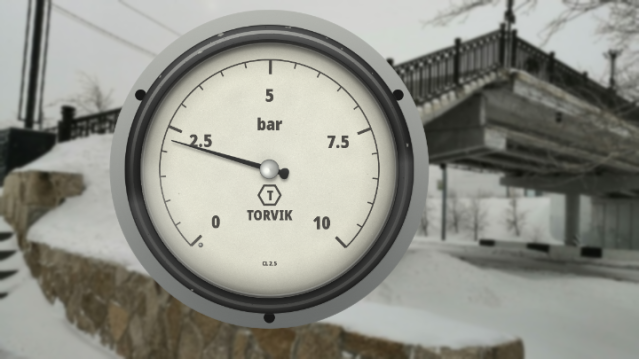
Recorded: 2.25 bar
